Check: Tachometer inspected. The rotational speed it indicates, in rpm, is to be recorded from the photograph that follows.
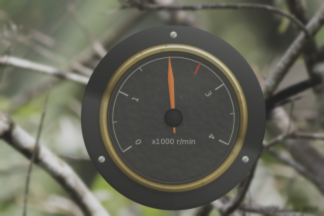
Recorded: 2000 rpm
